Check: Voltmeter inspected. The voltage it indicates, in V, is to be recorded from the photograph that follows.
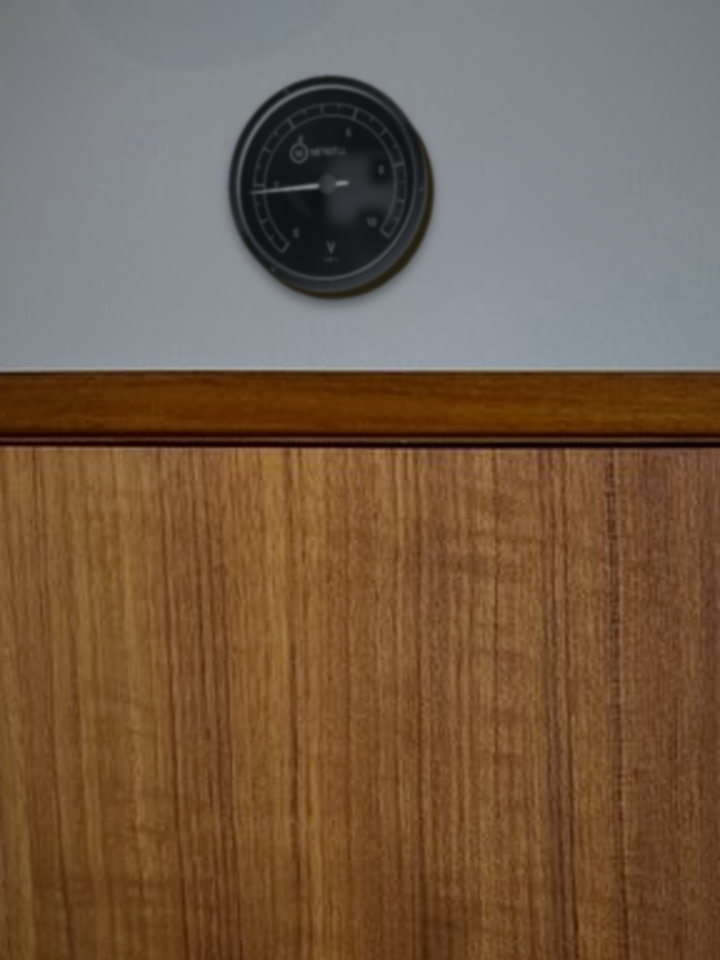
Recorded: 1.75 V
